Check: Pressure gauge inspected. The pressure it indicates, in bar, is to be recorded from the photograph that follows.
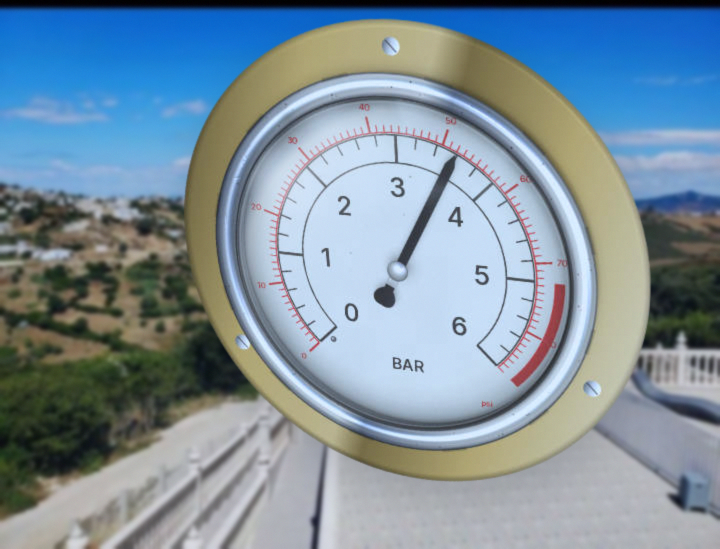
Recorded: 3.6 bar
